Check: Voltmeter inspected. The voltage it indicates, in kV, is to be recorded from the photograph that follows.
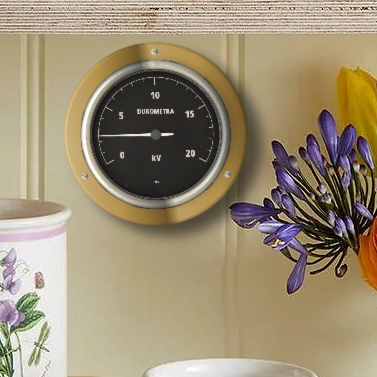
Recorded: 2.5 kV
